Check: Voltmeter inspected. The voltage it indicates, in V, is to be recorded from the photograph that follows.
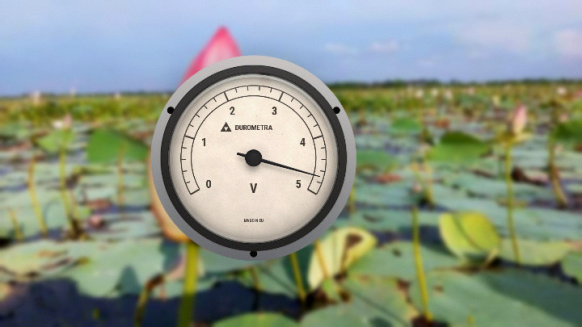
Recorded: 4.7 V
